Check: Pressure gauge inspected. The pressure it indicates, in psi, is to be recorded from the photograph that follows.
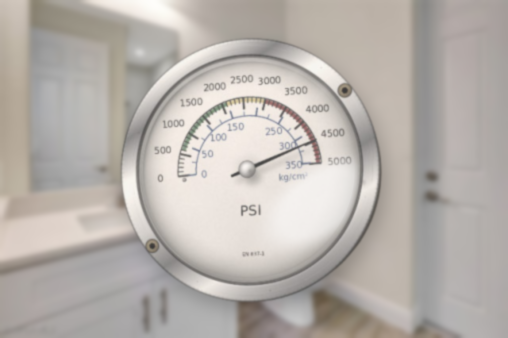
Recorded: 4500 psi
